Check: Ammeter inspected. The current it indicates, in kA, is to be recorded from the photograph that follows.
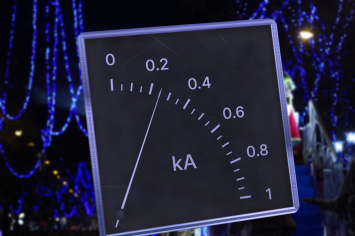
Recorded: 0.25 kA
